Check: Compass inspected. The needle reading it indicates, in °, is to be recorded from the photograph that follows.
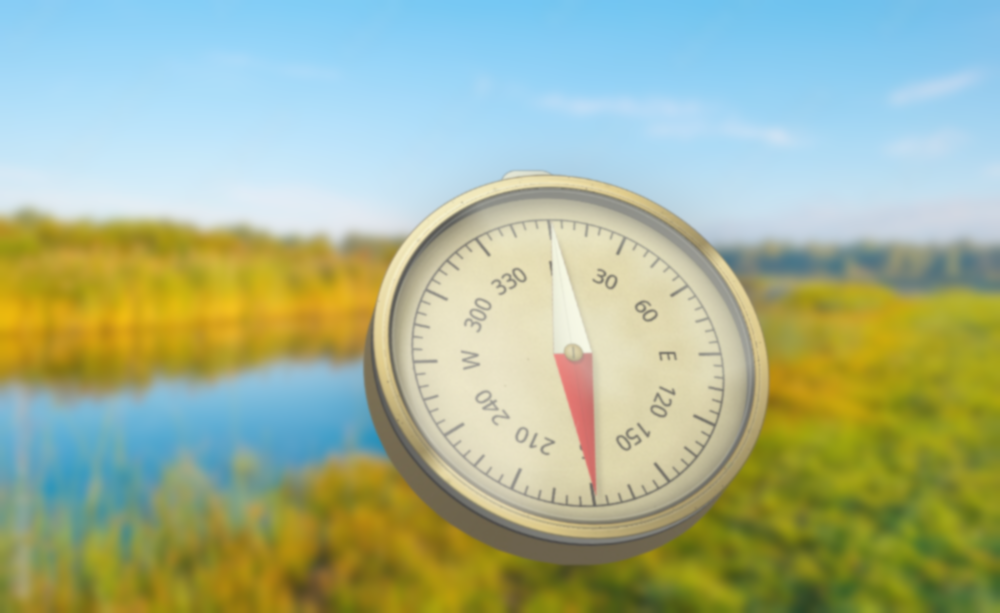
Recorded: 180 °
